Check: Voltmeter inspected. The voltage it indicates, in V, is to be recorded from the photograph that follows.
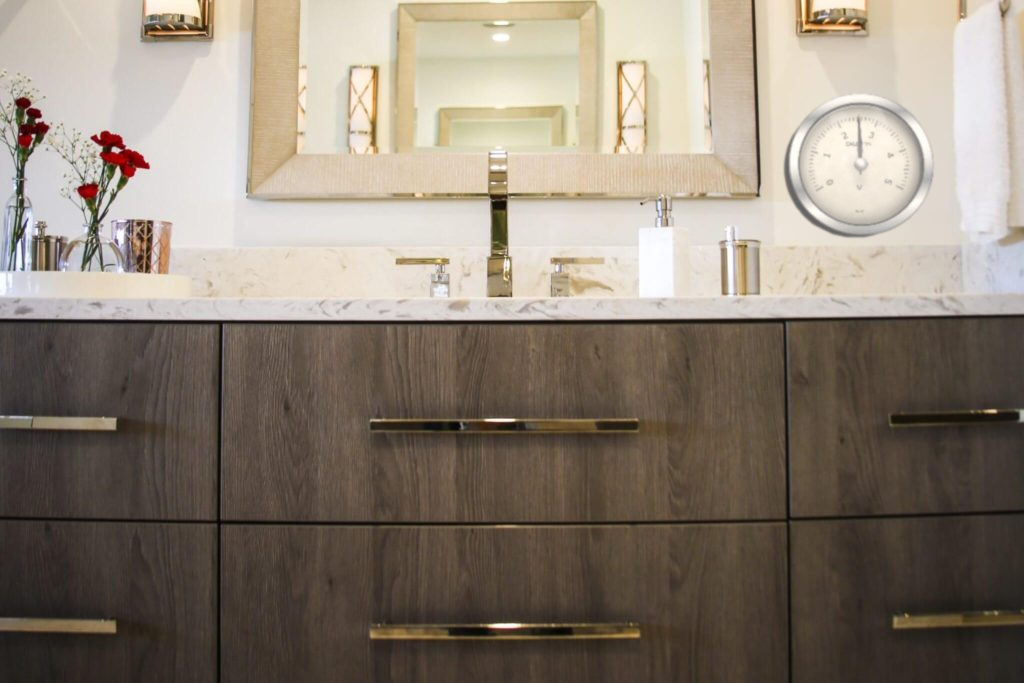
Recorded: 2.5 V
